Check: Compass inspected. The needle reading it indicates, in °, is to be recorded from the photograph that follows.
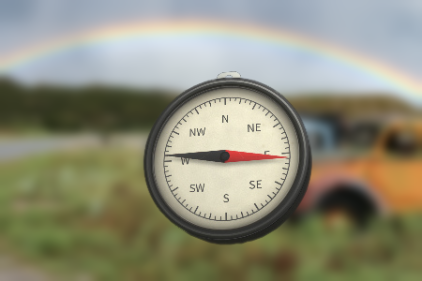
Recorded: 95 °
